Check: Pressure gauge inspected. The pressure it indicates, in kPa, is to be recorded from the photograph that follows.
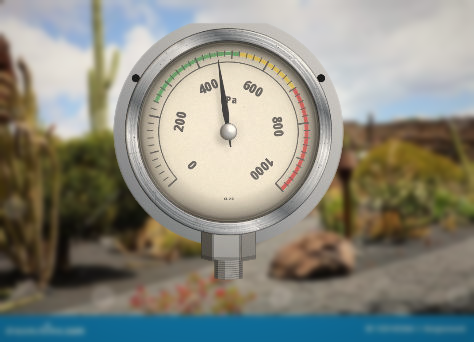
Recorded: 460 kPa
